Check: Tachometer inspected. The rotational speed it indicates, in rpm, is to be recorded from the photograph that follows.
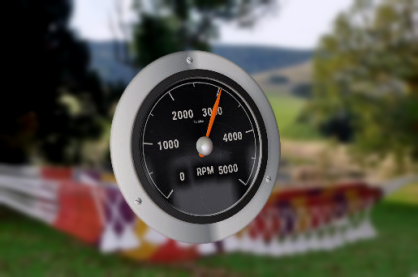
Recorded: 3000 rpm
